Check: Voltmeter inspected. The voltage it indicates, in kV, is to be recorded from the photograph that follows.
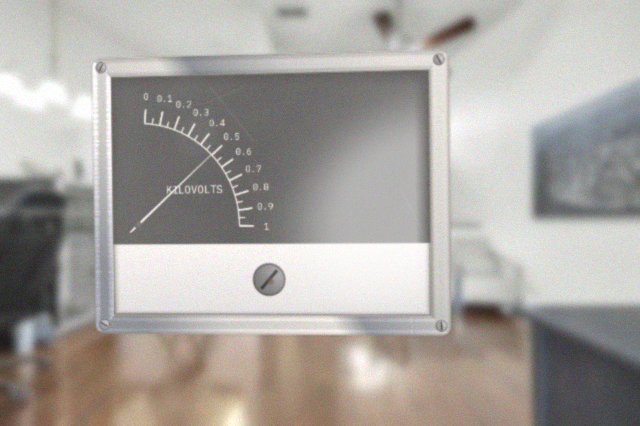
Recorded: 0.5 kV
